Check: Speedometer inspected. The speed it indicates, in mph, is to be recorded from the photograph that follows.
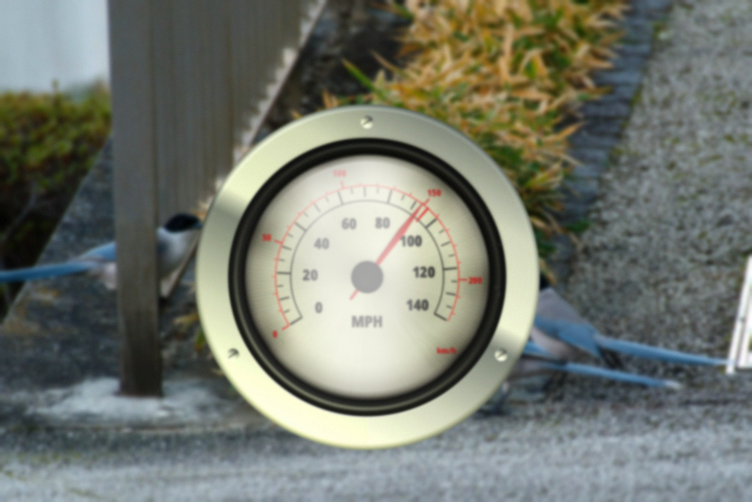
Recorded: 92.5 mph
